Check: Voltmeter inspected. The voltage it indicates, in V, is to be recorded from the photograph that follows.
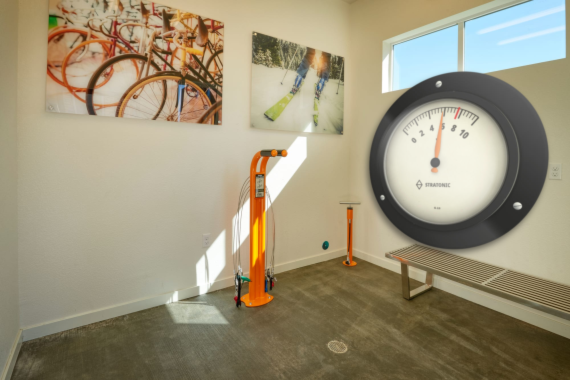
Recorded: 6 V
